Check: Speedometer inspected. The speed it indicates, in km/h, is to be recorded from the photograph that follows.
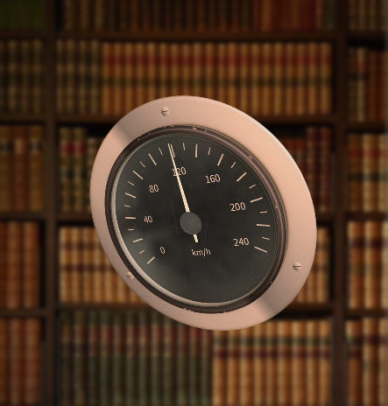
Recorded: 120 km/h
